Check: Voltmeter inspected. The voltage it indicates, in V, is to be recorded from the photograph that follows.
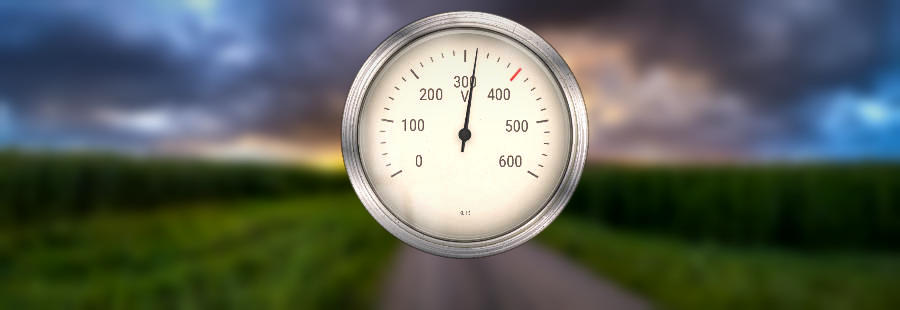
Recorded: 320 V
